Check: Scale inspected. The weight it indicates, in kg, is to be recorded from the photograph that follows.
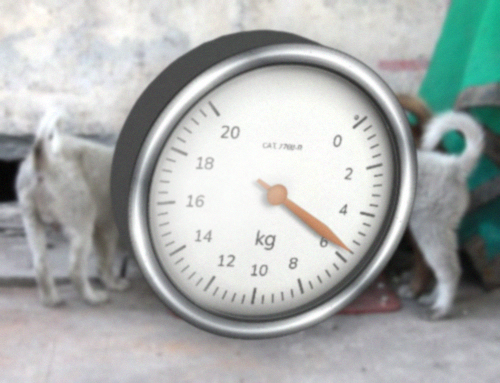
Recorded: 5.6 kg
